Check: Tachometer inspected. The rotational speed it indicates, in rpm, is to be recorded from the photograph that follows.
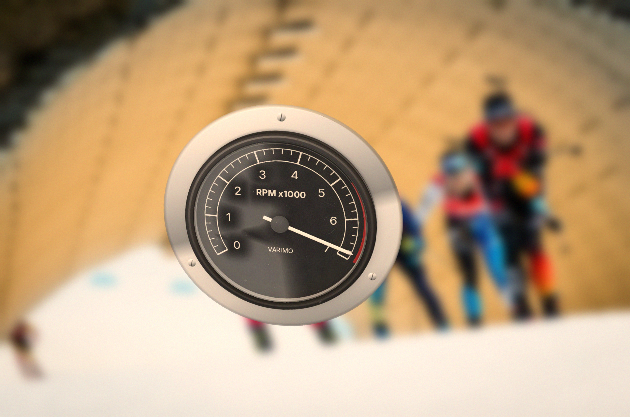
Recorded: 6800 rpm
